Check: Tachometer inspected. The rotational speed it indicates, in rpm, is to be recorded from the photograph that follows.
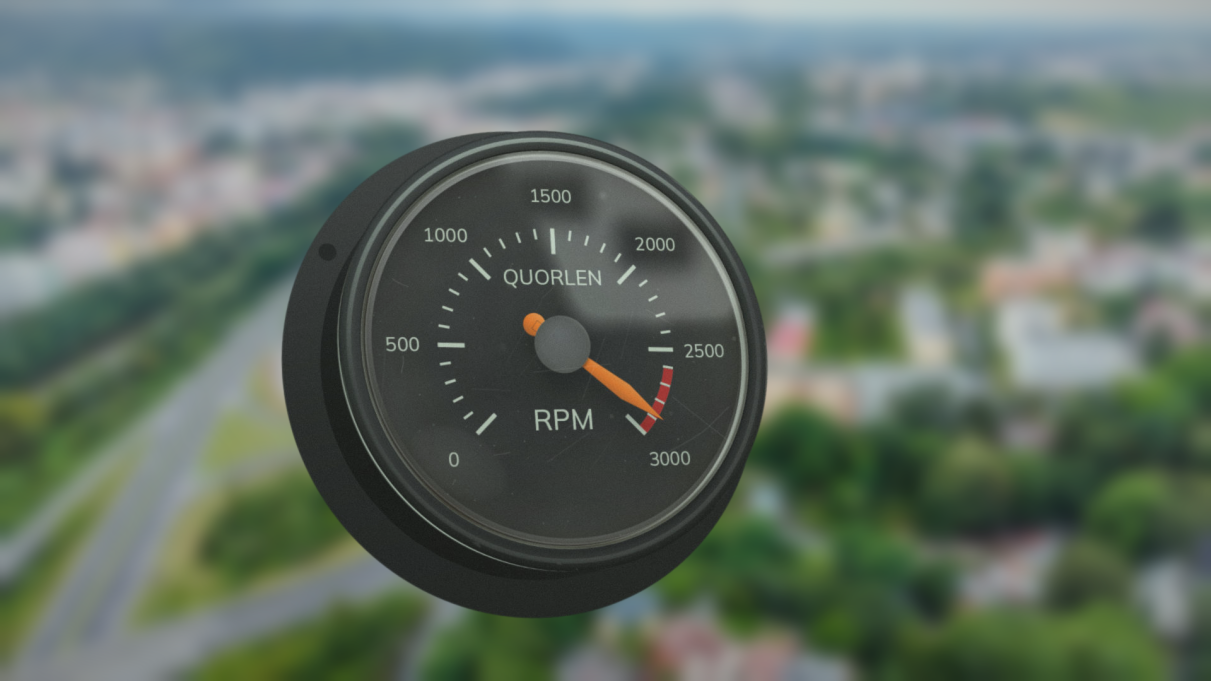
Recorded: 2900 rpm
